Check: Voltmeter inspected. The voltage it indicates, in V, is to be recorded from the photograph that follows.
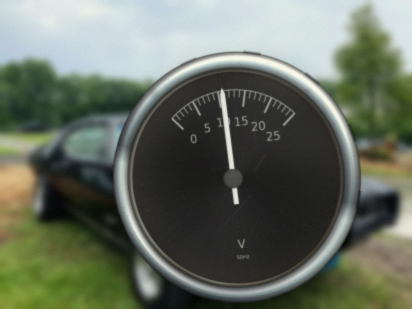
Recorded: 11 V
